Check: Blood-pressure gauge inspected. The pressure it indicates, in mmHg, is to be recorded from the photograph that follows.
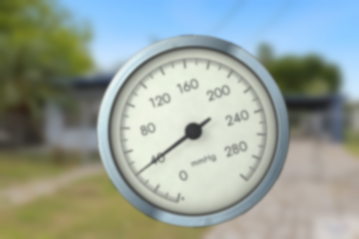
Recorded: 40 mmHg
